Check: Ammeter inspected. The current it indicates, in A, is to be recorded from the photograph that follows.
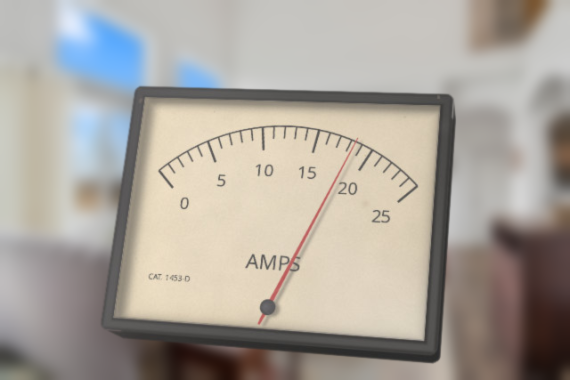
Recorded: 18.5 A
